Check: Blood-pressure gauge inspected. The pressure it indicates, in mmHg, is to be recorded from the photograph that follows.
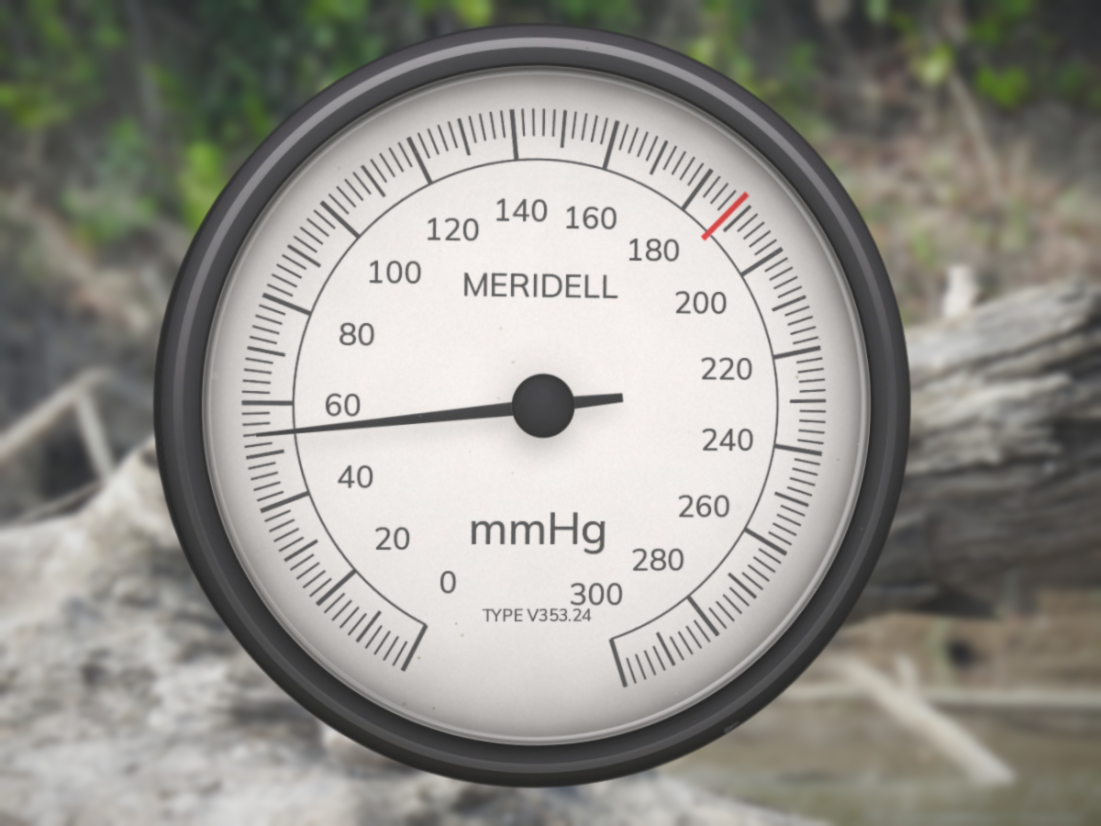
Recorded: 54 mmHg
